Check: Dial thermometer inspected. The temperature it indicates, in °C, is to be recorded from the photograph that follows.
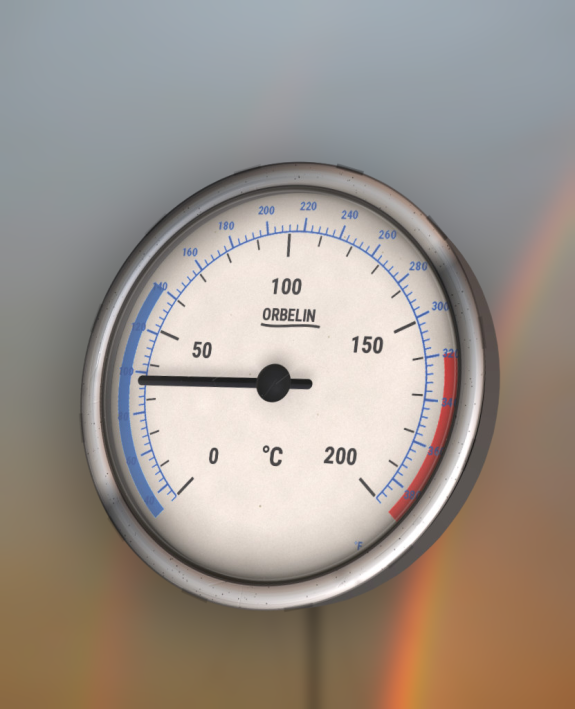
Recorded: 35 °C
